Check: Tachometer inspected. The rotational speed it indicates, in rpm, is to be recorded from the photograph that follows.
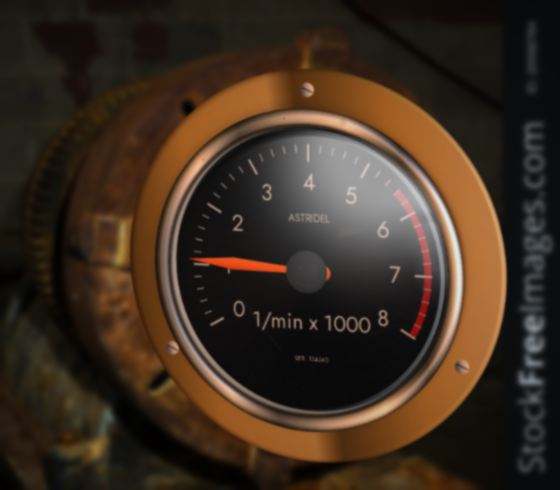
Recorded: 1100 rpm
